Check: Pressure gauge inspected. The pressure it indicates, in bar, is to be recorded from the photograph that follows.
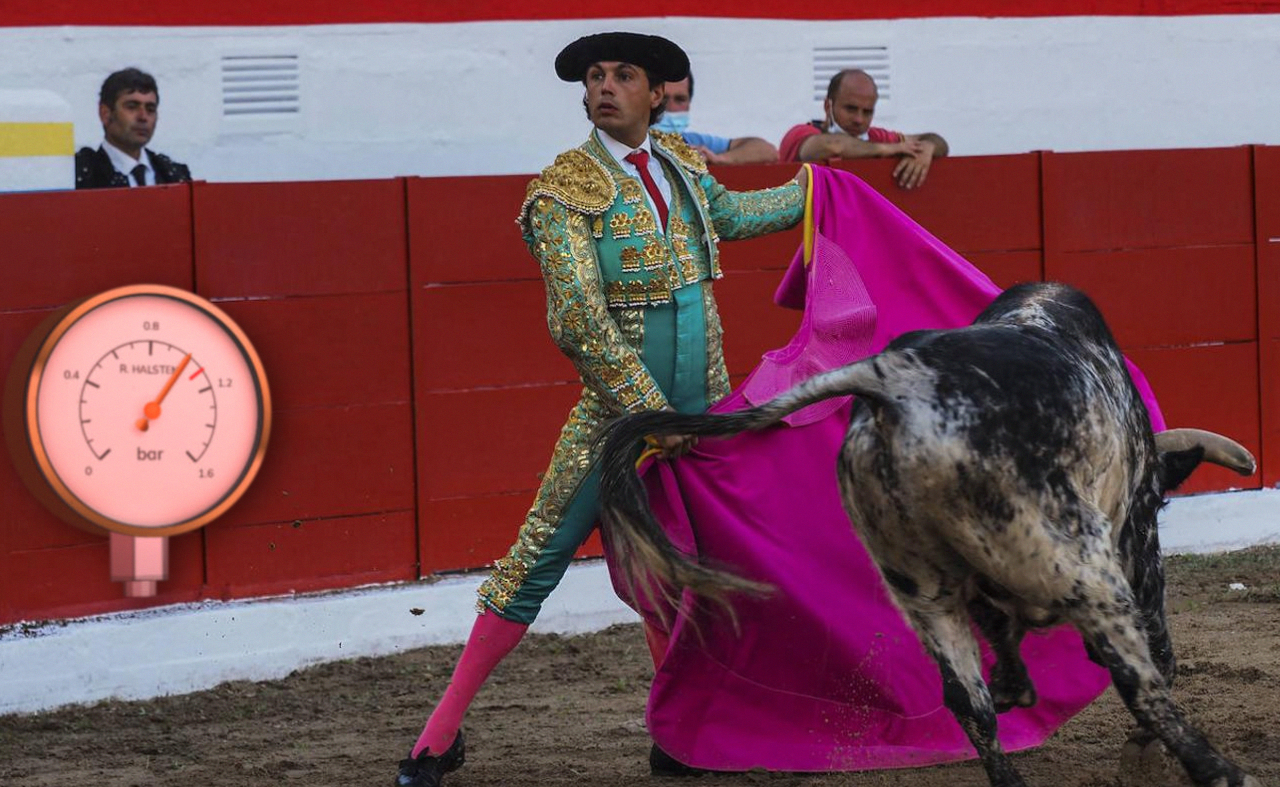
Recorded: 1 bar
